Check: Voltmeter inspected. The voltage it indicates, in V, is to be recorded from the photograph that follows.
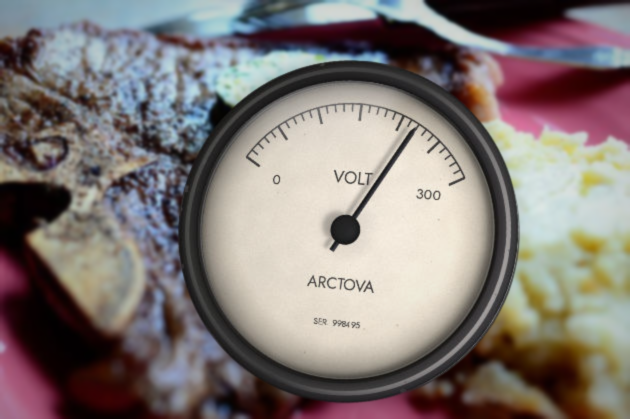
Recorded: 220 V
